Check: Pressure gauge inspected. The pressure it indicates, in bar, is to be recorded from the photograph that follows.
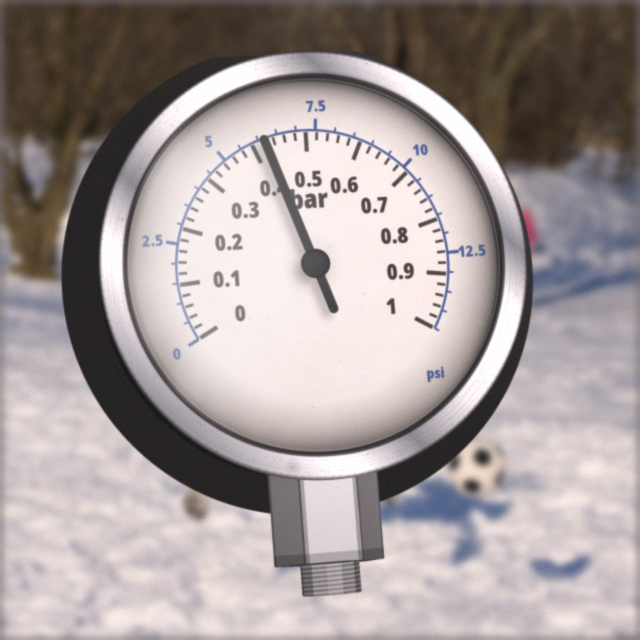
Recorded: 0.42 bar
